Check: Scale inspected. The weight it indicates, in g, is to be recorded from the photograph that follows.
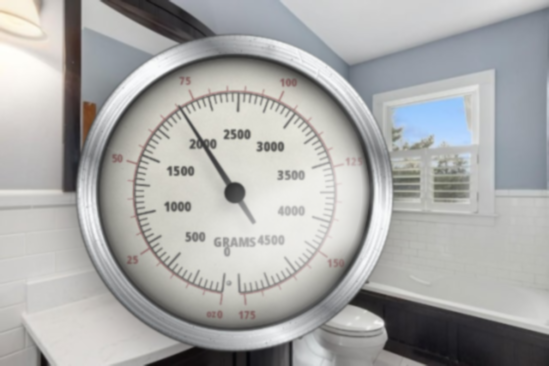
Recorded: 2000 g
